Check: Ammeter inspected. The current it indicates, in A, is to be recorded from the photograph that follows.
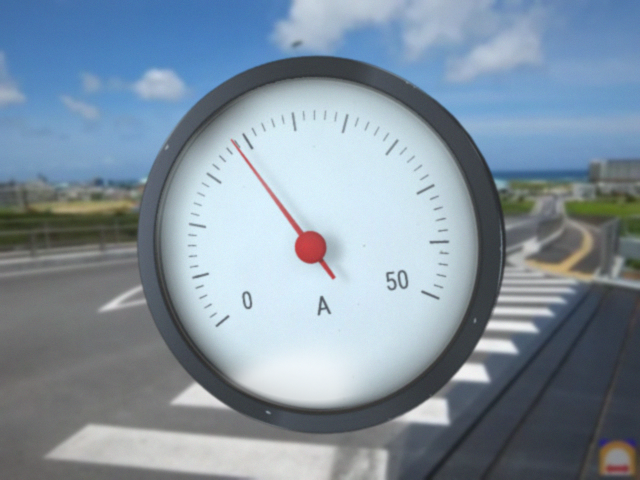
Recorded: 19 A
